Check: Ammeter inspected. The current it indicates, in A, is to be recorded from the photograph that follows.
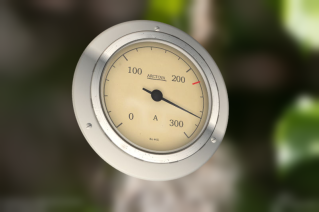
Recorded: 270 A
